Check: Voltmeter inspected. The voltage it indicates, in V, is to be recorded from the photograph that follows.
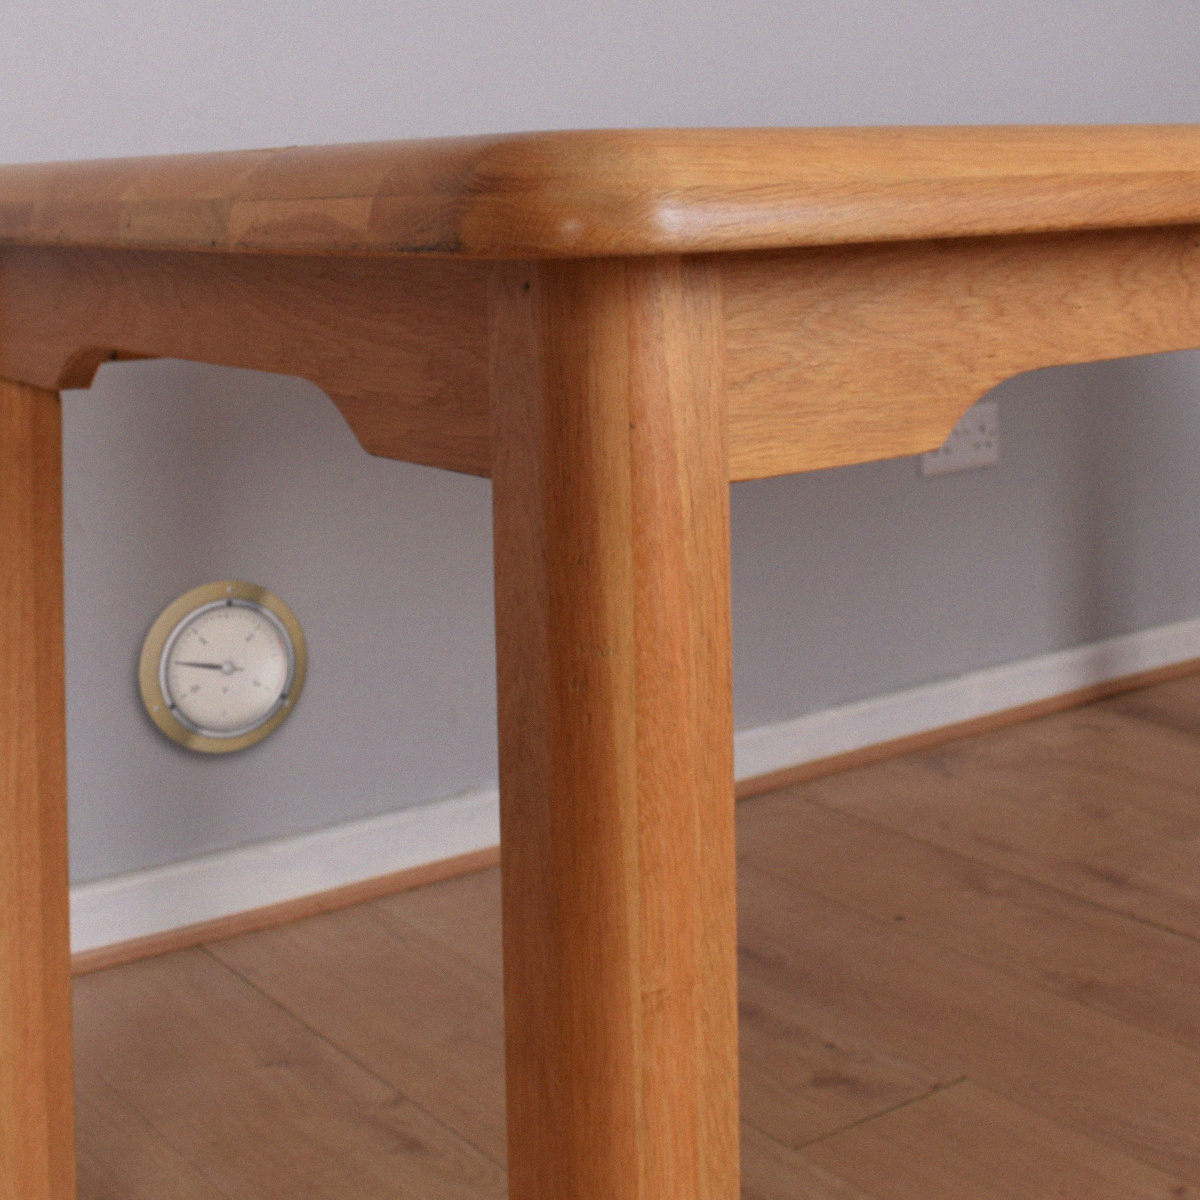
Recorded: 0.5 V
